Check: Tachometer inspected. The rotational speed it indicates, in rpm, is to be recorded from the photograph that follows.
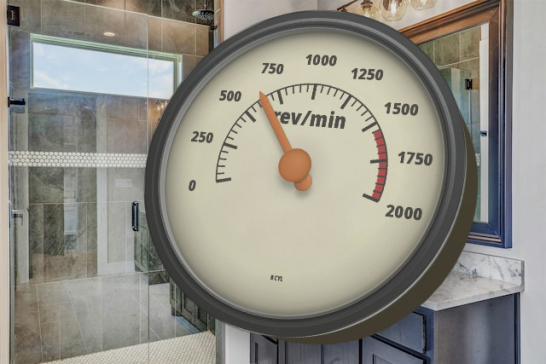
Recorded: 650 rpm
